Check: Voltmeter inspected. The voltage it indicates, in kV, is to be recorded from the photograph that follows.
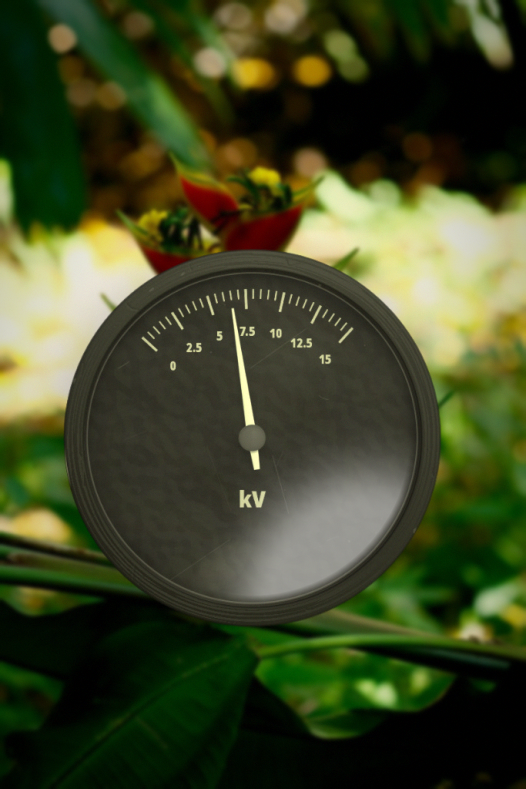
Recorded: 6.5 kV
